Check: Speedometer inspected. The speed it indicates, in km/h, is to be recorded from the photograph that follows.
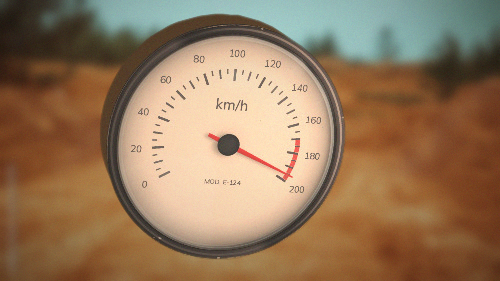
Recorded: 195 km/h
